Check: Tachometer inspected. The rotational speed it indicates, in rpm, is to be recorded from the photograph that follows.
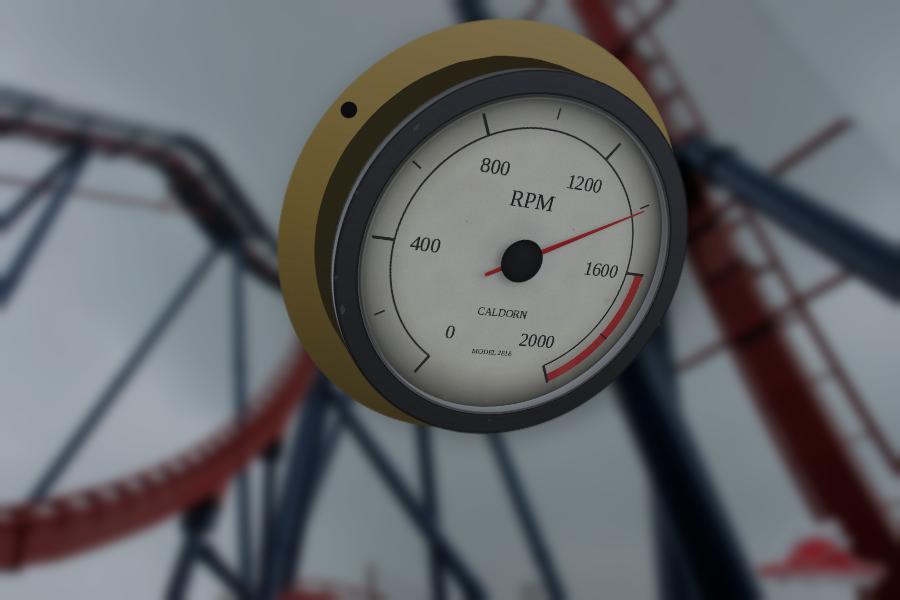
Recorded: 1400 rpm
